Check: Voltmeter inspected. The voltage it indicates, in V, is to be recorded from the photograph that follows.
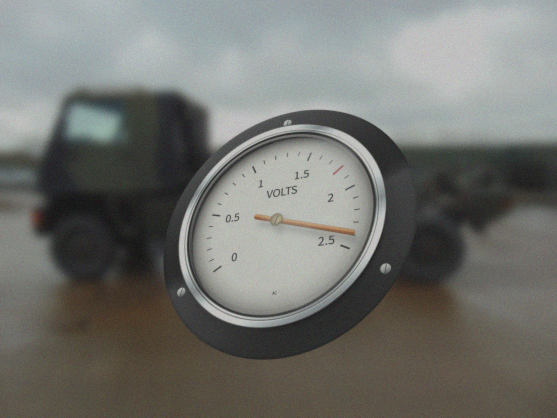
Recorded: 2.4 V
